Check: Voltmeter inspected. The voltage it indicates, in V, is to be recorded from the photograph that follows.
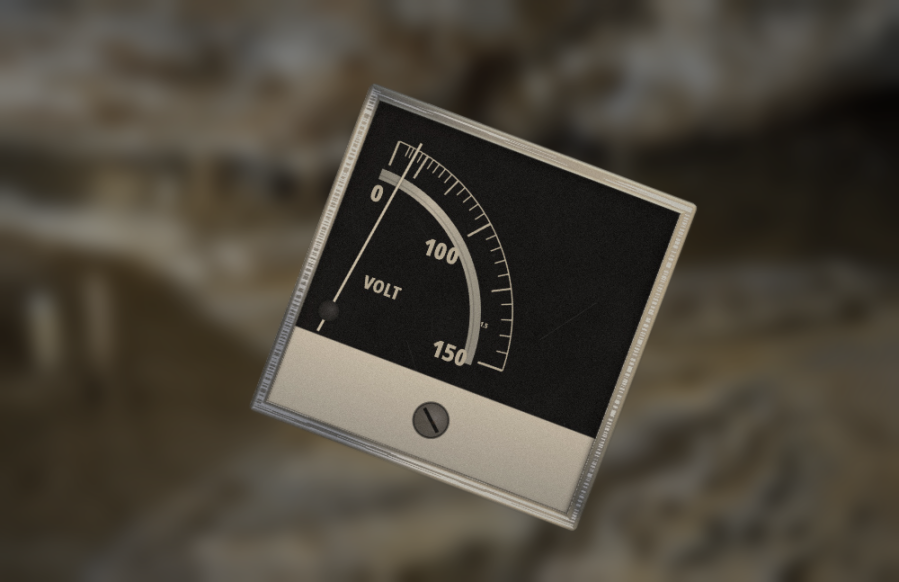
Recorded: 40 V
